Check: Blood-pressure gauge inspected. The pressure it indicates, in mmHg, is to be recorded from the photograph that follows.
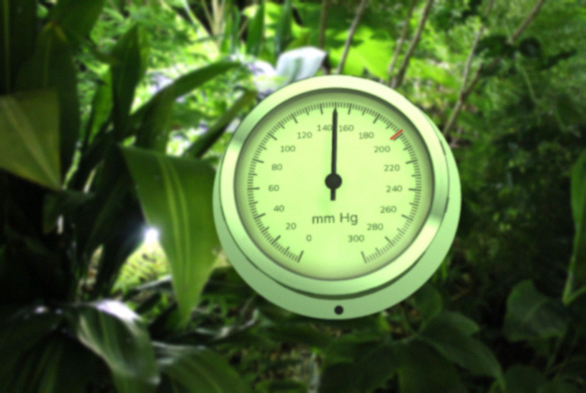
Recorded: 150 mmHg
